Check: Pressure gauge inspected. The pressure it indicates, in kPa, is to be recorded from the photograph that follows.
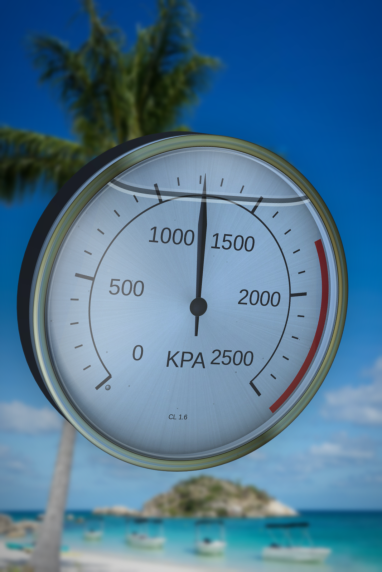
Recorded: 1200 kPa
